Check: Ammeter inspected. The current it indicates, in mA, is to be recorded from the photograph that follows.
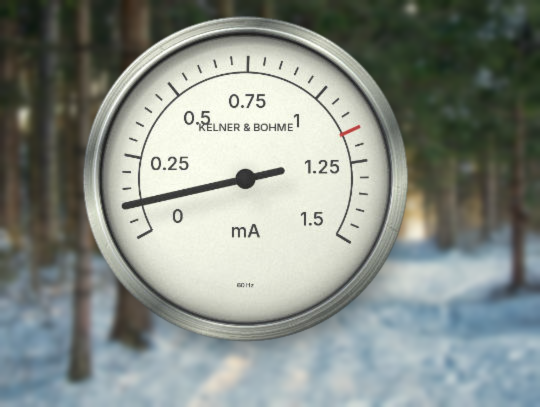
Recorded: 0.1 mA
